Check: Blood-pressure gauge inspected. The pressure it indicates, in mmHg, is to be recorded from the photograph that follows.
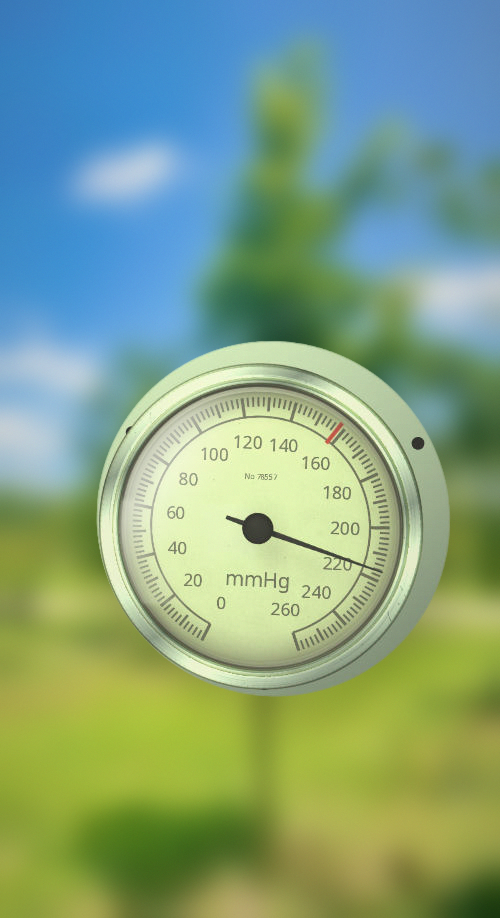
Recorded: 216 mmHg
